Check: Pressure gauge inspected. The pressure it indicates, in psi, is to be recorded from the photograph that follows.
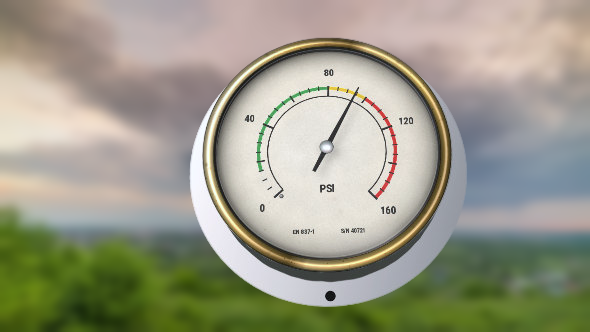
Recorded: 95 psi
